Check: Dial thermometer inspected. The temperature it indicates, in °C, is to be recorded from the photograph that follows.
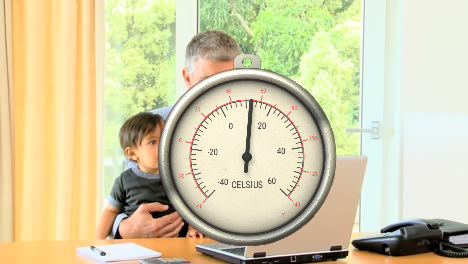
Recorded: 12 °C
